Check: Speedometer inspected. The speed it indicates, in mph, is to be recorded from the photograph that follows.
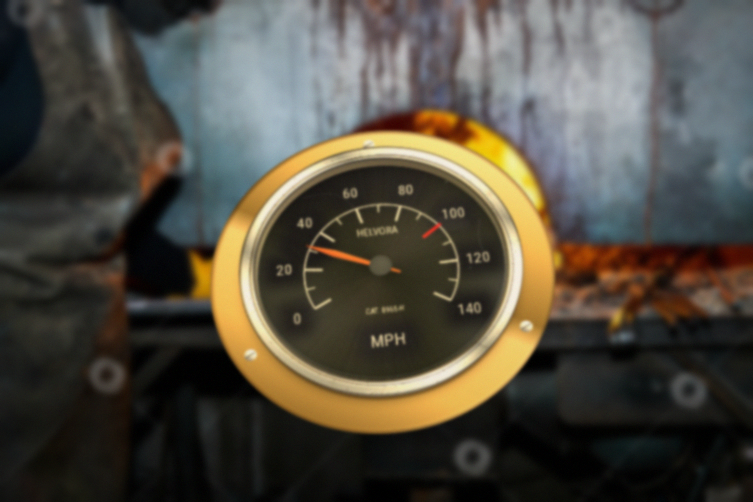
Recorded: 30 mph
